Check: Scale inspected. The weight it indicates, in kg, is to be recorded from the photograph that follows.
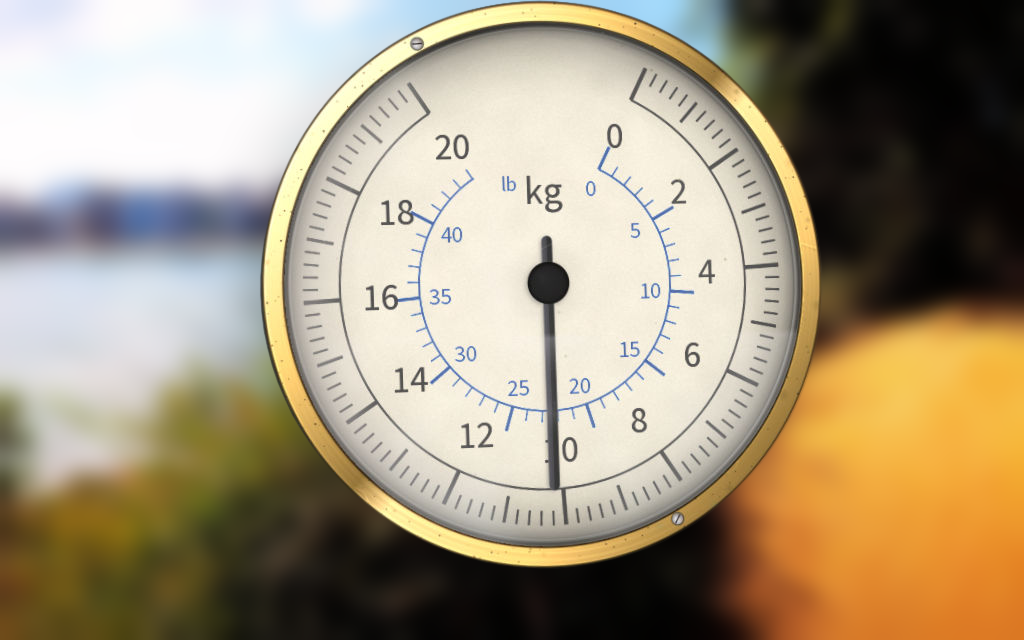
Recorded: 10.2 kg
